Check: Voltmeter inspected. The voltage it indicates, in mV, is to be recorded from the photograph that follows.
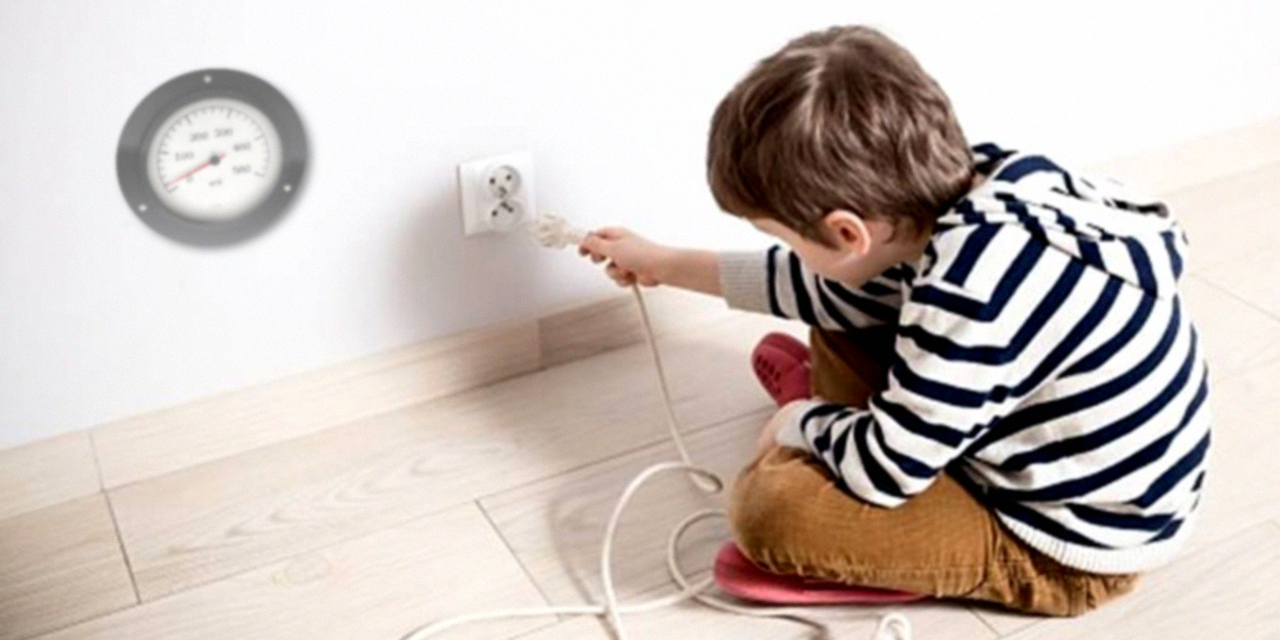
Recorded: 20 mV
